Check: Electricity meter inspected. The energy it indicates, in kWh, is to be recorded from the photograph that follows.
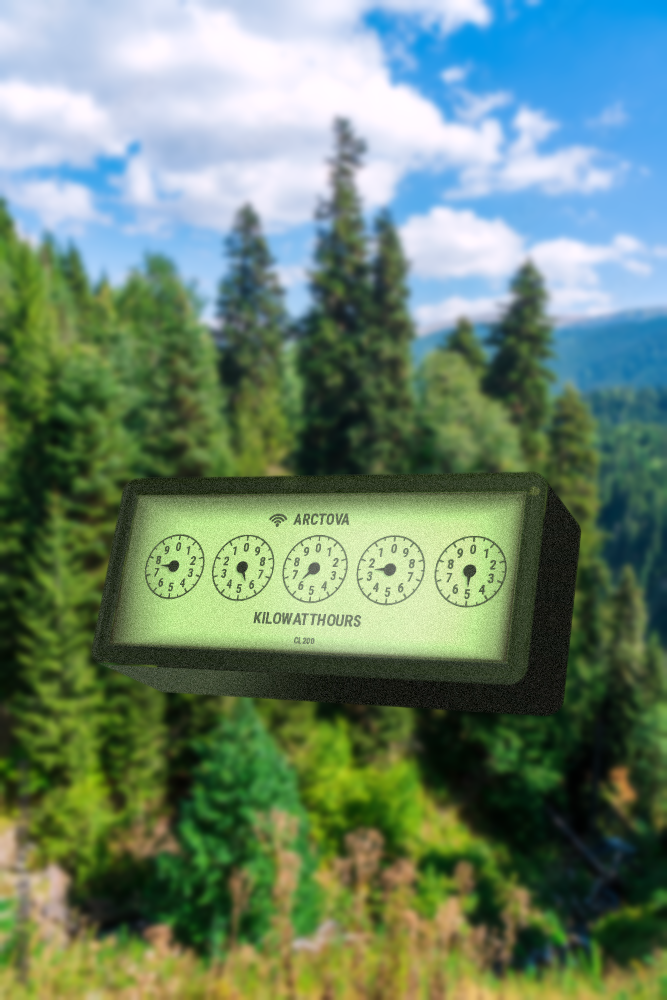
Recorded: 75625 kWh
